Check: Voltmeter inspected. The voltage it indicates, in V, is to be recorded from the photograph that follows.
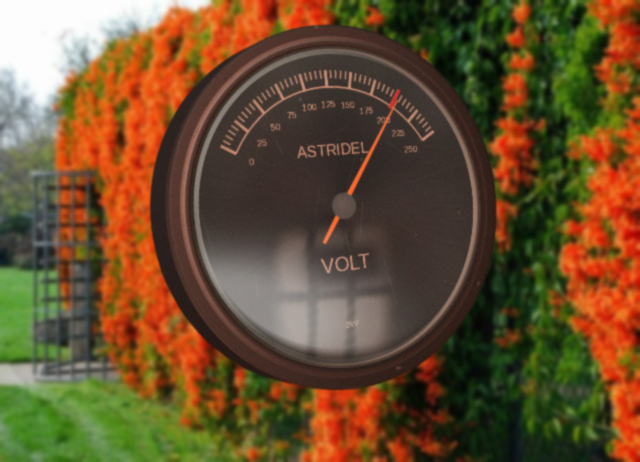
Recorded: 200 V
